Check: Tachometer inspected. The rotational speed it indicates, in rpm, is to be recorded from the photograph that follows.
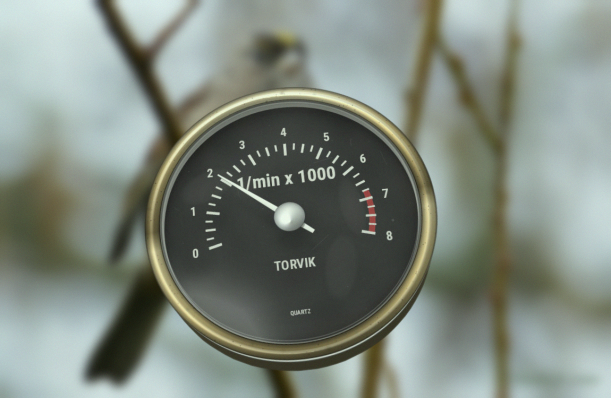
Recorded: 2000 rpm
